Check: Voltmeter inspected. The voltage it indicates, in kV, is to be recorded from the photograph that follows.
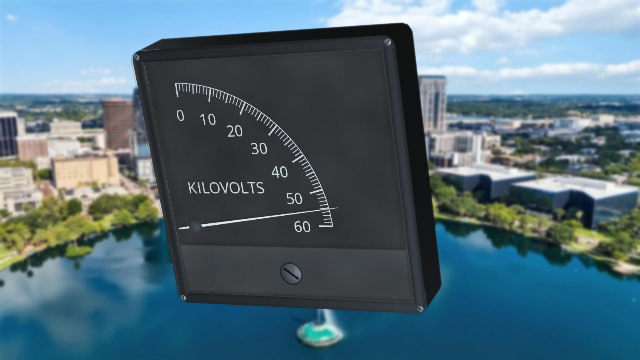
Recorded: 55 kV
